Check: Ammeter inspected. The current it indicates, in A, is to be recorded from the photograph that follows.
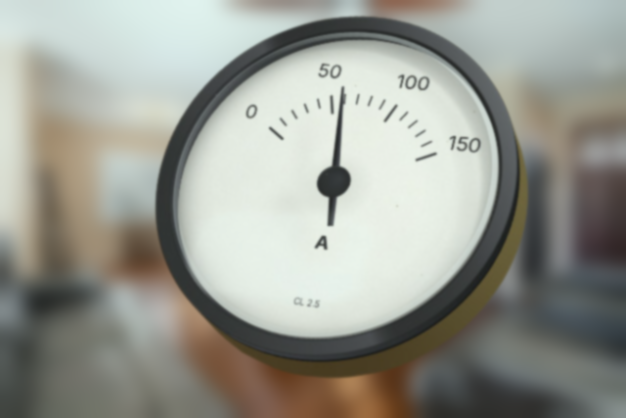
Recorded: 60 A
